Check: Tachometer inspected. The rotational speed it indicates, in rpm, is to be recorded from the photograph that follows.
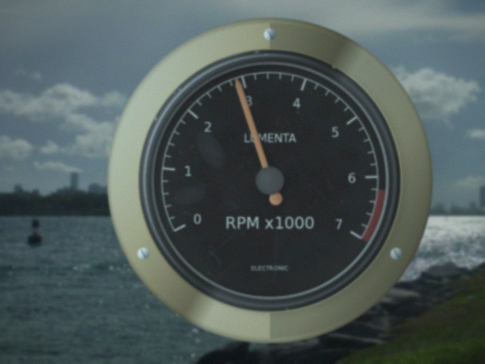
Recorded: 2900 rpm
